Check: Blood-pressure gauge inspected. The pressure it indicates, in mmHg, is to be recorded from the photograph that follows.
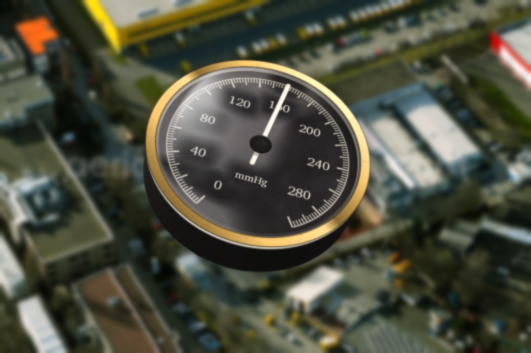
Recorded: 160 mmHg
